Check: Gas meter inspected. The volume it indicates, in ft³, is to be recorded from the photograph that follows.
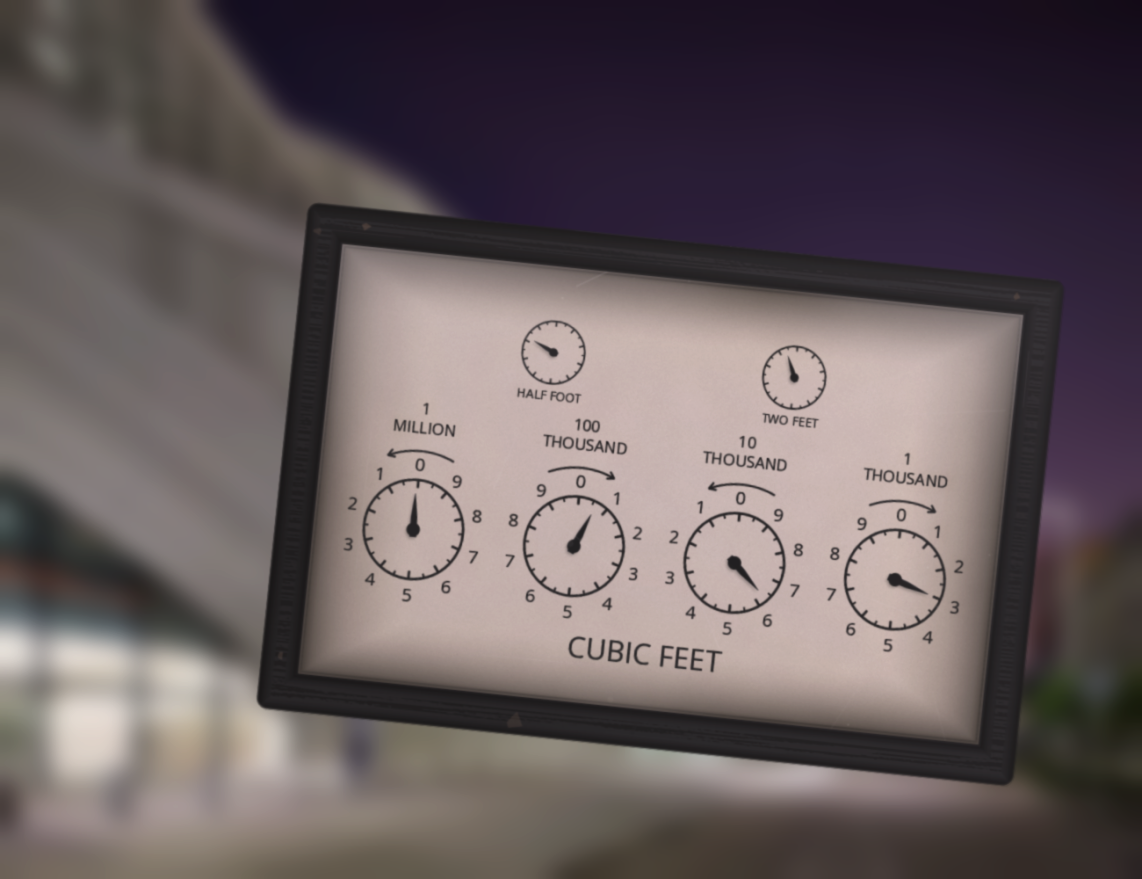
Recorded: 6300 ft³
